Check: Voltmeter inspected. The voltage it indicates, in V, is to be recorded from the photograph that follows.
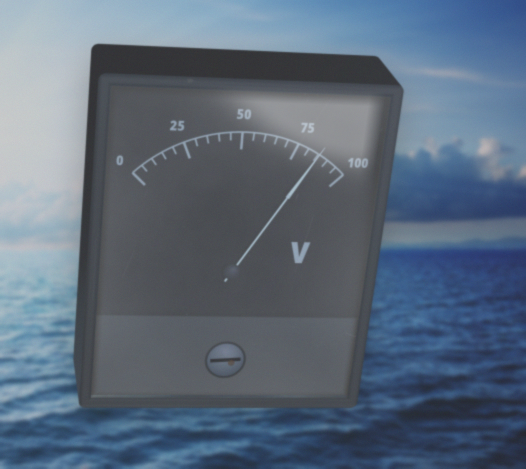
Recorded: 85 V
